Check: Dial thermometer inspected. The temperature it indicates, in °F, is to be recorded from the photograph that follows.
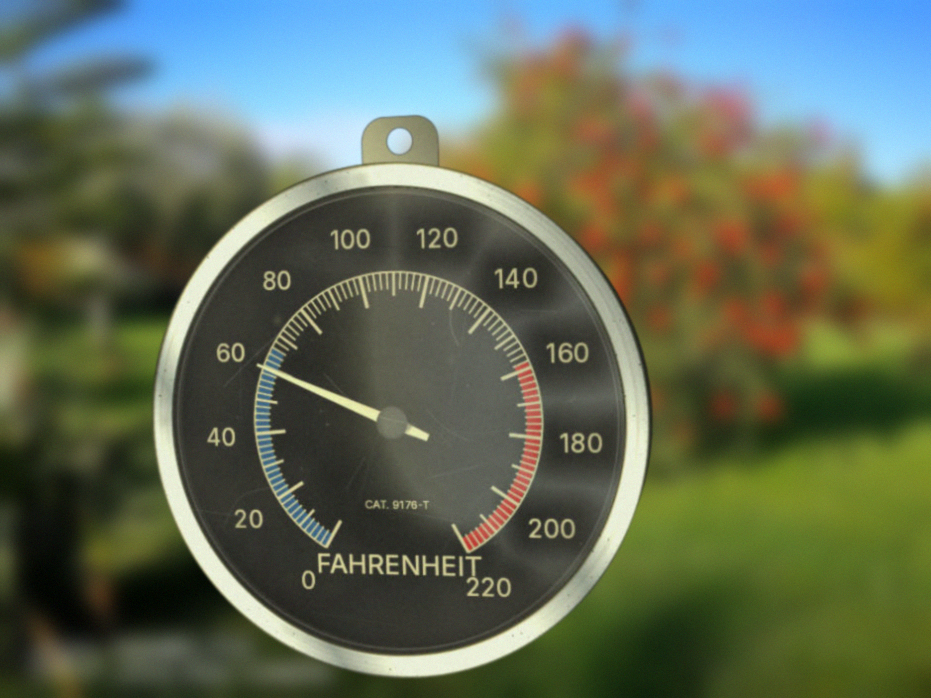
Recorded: 60 °F
